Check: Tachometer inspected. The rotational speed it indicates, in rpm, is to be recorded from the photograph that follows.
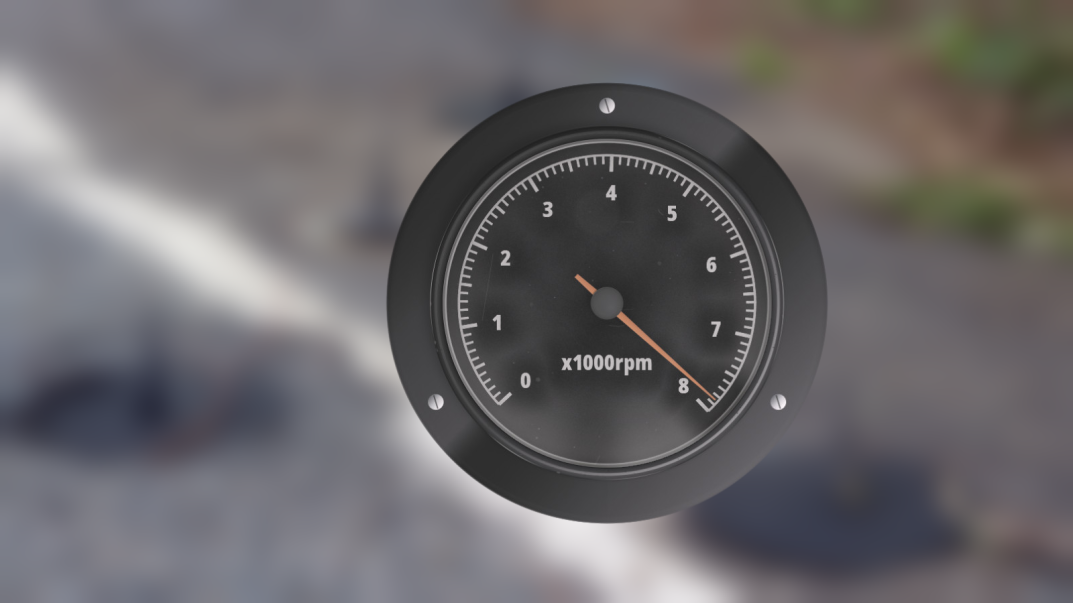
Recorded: 7850 rpm
